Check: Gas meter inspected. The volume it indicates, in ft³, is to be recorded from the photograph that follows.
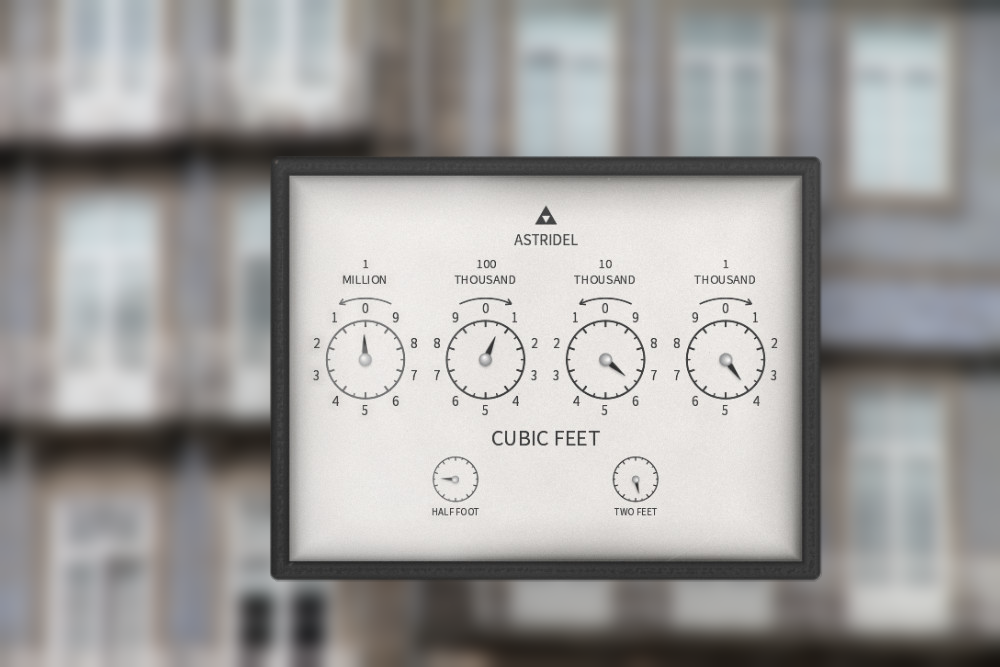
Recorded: 6400 ft³
